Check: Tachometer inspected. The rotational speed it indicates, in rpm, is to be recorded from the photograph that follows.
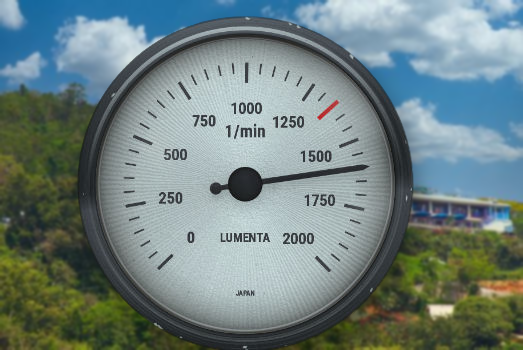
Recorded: 1600 rpm
